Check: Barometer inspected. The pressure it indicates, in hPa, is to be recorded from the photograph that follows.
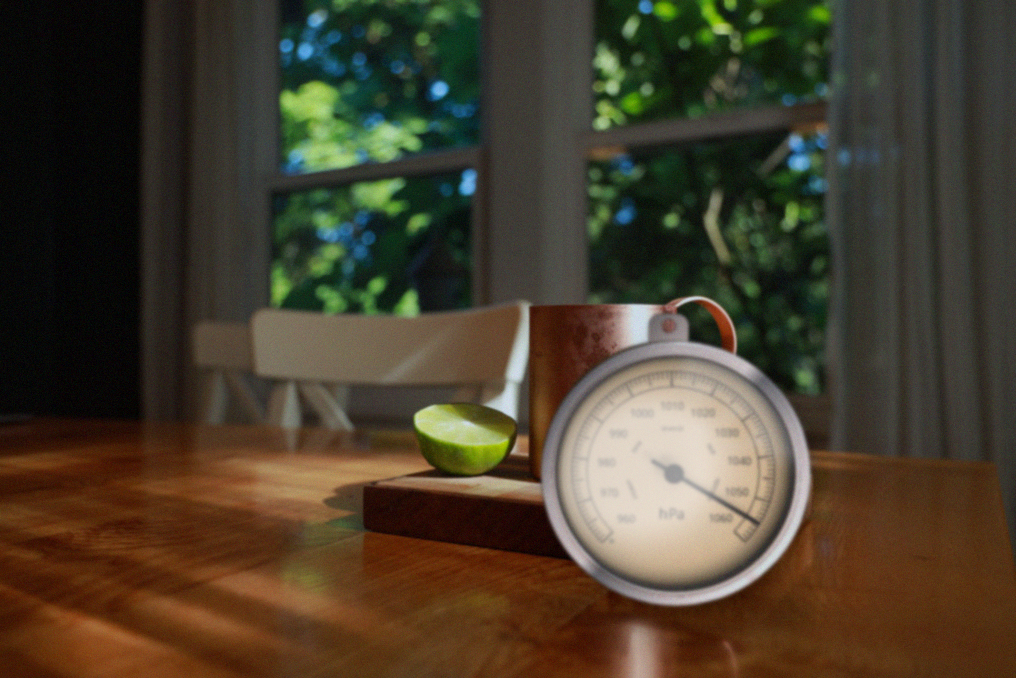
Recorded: 1055 hPa
